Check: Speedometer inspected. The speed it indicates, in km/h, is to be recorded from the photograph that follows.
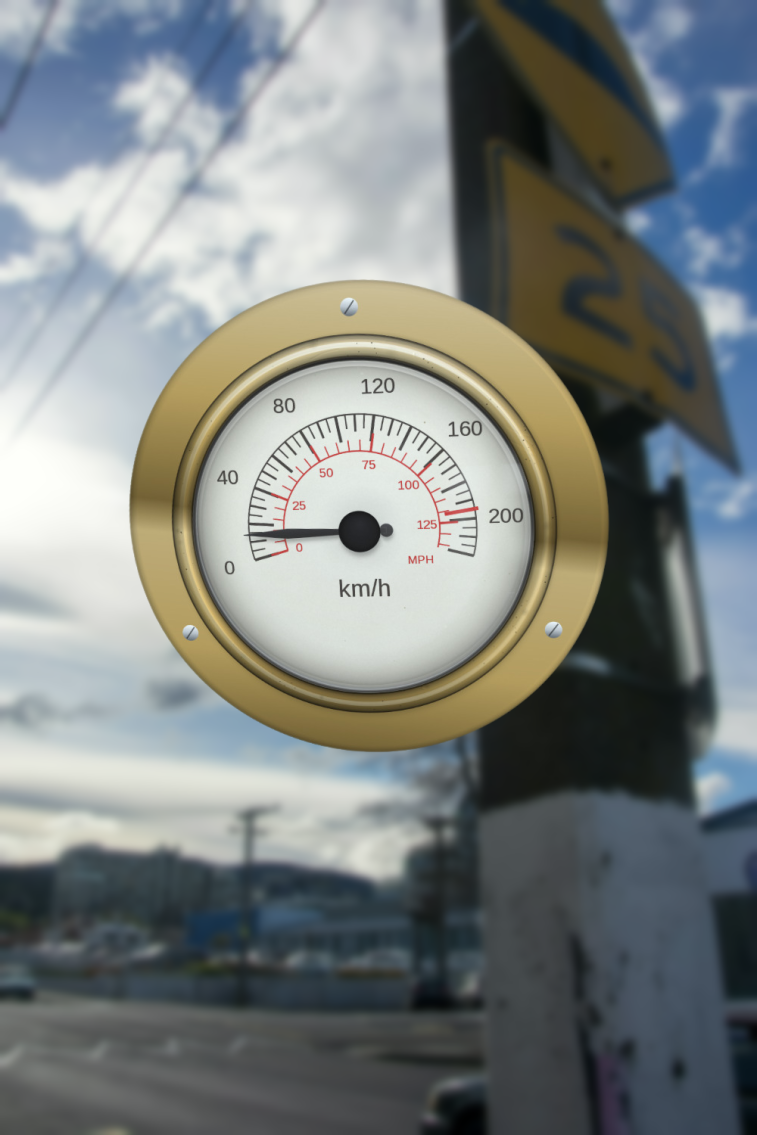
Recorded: 15 km/h
